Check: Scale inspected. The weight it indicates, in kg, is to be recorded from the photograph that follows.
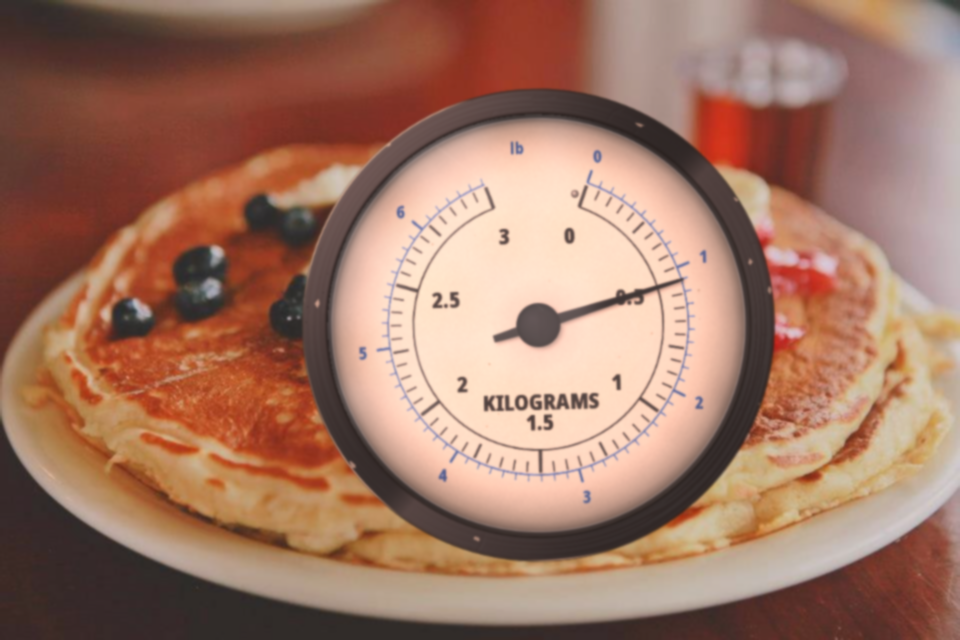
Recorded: 0.5 kg
